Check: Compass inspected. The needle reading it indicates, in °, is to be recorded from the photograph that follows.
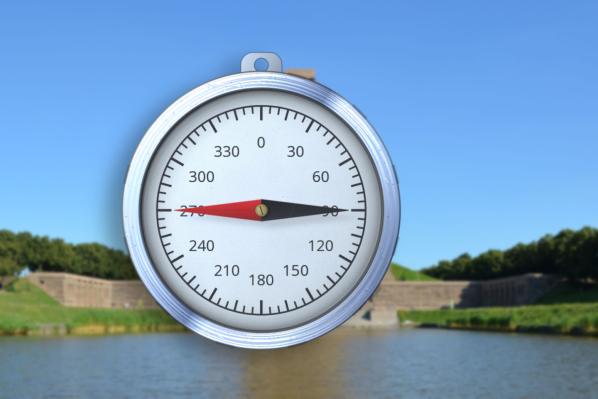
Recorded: 270 °
